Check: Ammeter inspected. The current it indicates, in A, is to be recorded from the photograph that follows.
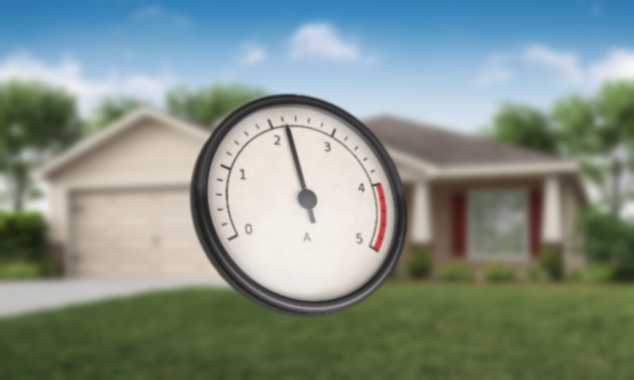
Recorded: 2.2 A
